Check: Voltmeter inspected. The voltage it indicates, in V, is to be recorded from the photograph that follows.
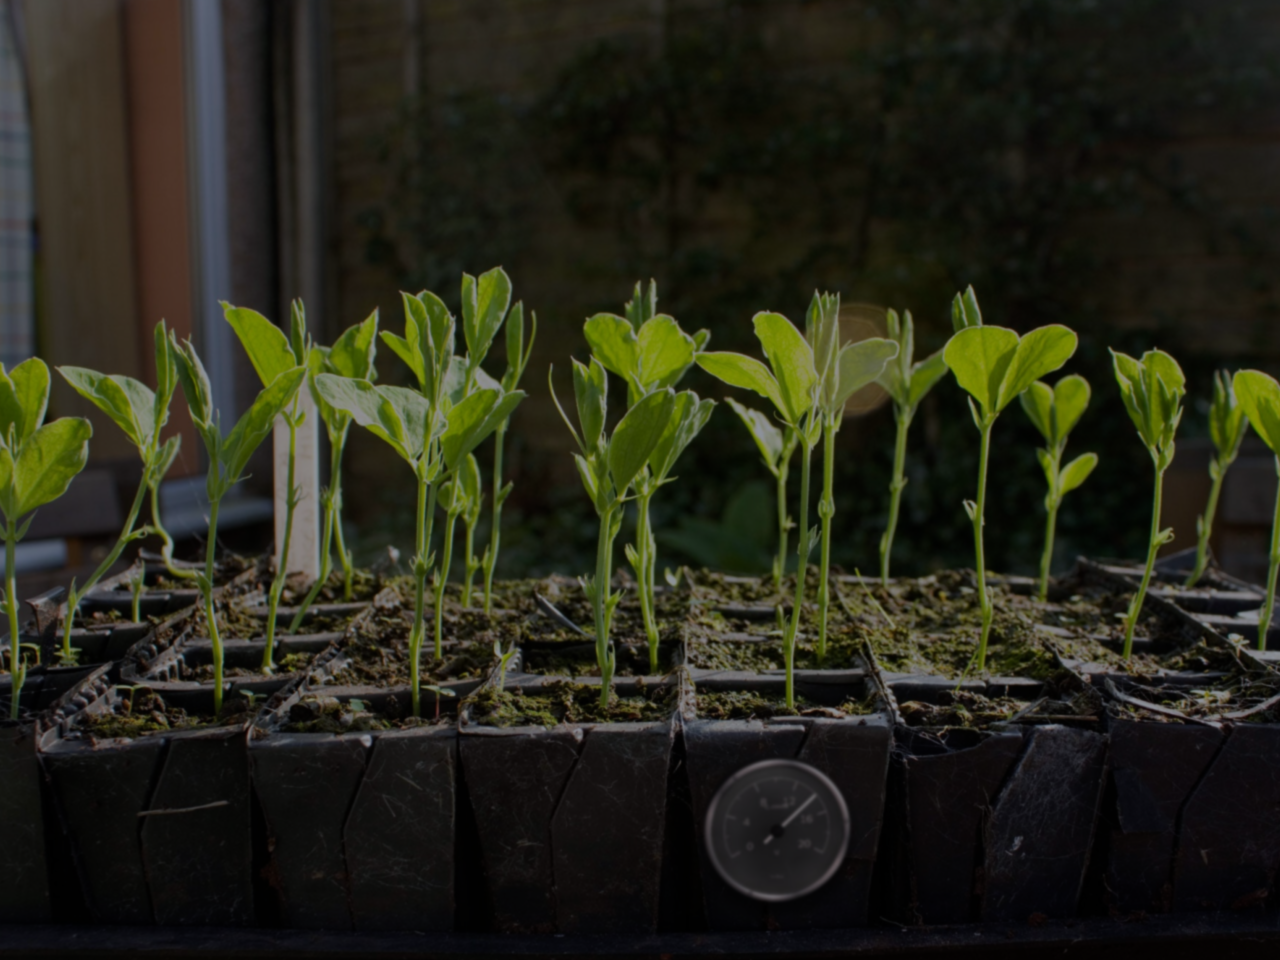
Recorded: 14 V
